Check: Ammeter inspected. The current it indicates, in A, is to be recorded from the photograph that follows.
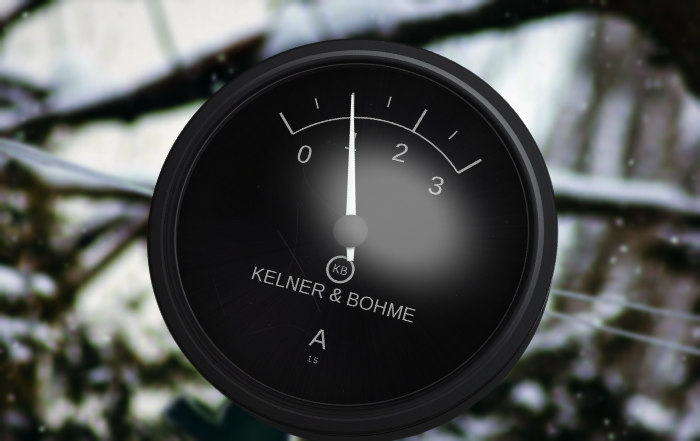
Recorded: 1 A
